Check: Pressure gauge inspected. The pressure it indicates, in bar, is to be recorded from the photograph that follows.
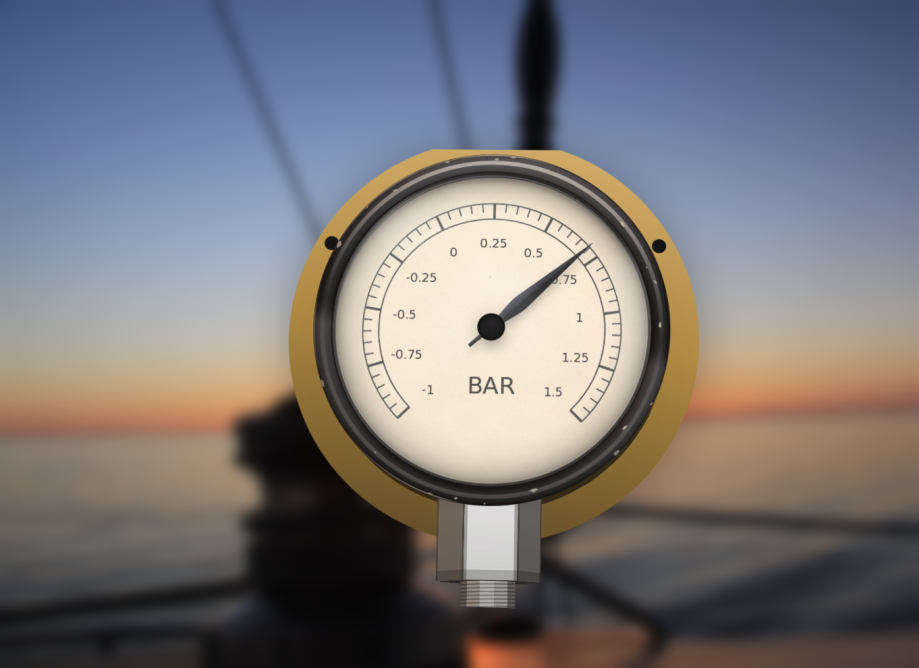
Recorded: 0.7 bar
